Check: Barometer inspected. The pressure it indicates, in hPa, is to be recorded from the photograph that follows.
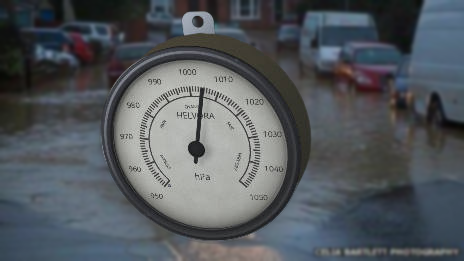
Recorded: 1005 hPa
